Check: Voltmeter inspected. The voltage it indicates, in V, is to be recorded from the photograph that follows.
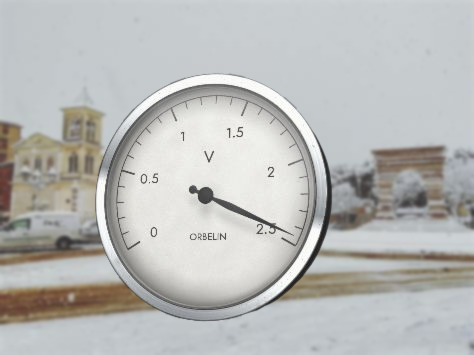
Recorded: 2.45 V
